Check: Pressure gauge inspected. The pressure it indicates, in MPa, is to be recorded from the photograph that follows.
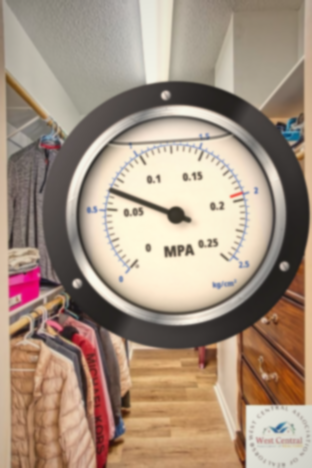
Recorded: 0.065 MPa
